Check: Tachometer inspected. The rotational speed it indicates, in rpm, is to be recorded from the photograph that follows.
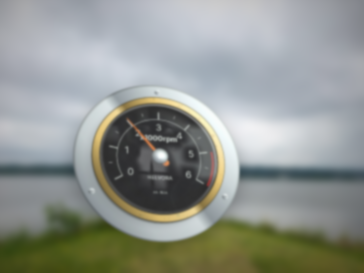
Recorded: 2000 rpm
